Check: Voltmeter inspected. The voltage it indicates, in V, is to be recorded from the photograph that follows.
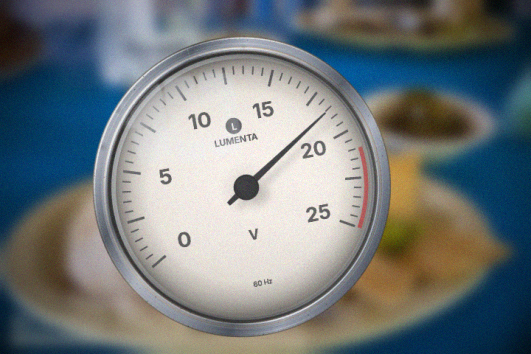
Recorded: 18.5 V
